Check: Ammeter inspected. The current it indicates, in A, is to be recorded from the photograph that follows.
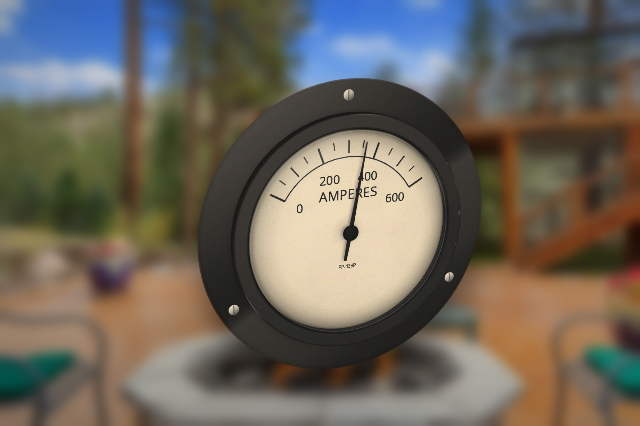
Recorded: 350 A
